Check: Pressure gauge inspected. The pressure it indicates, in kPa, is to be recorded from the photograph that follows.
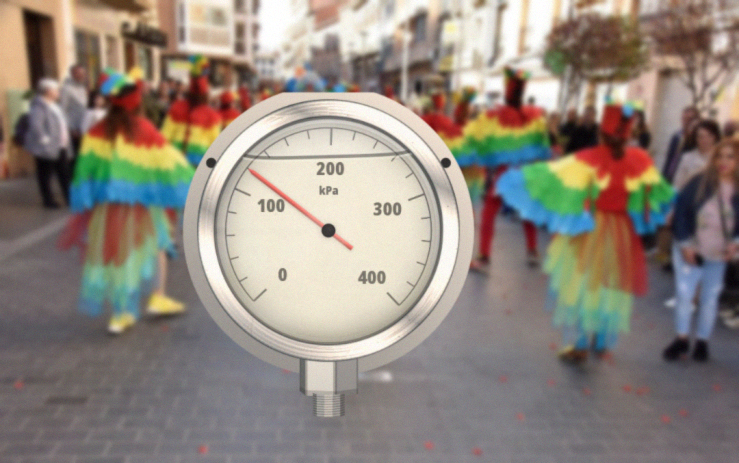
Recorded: 120 kPa
